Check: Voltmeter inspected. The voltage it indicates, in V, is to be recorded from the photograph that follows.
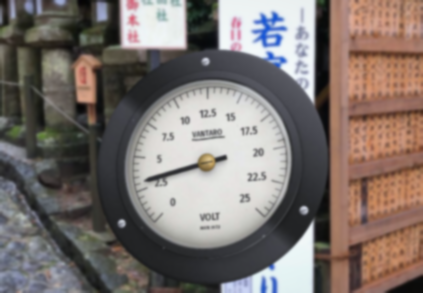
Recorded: 3 V
